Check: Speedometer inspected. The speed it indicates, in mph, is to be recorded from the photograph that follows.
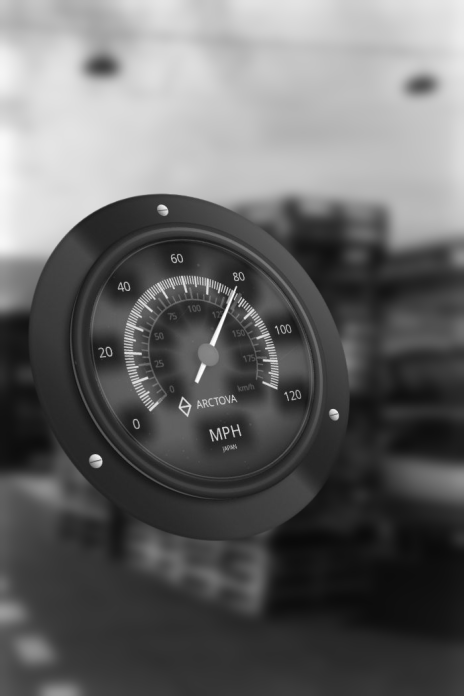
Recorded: 80 mph
